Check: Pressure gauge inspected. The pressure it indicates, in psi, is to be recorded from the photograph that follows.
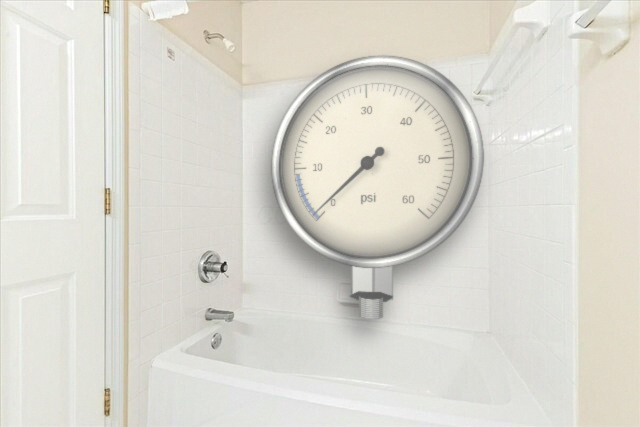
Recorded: 1 psi
